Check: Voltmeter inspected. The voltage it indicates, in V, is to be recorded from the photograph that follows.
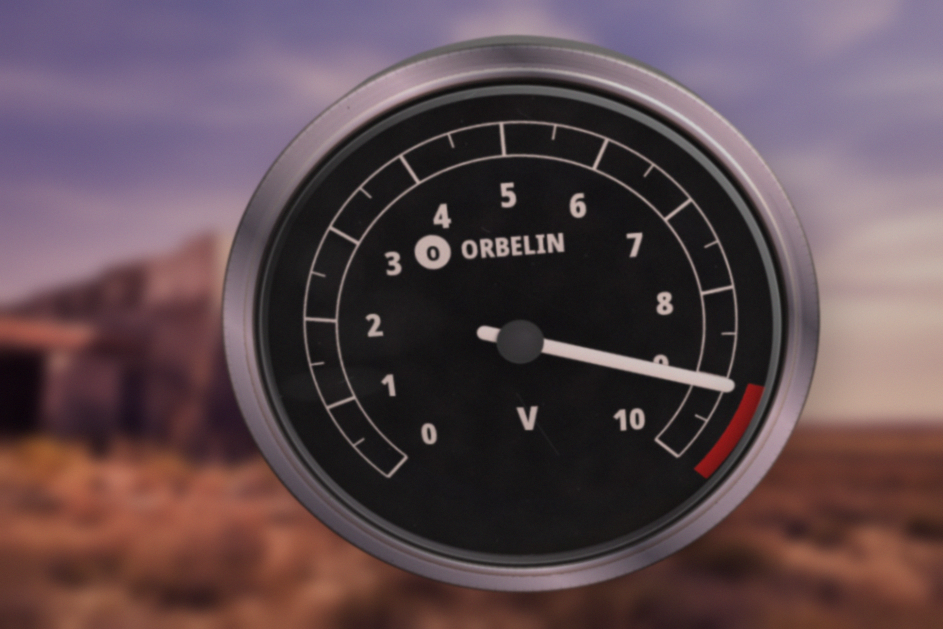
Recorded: 9 V
